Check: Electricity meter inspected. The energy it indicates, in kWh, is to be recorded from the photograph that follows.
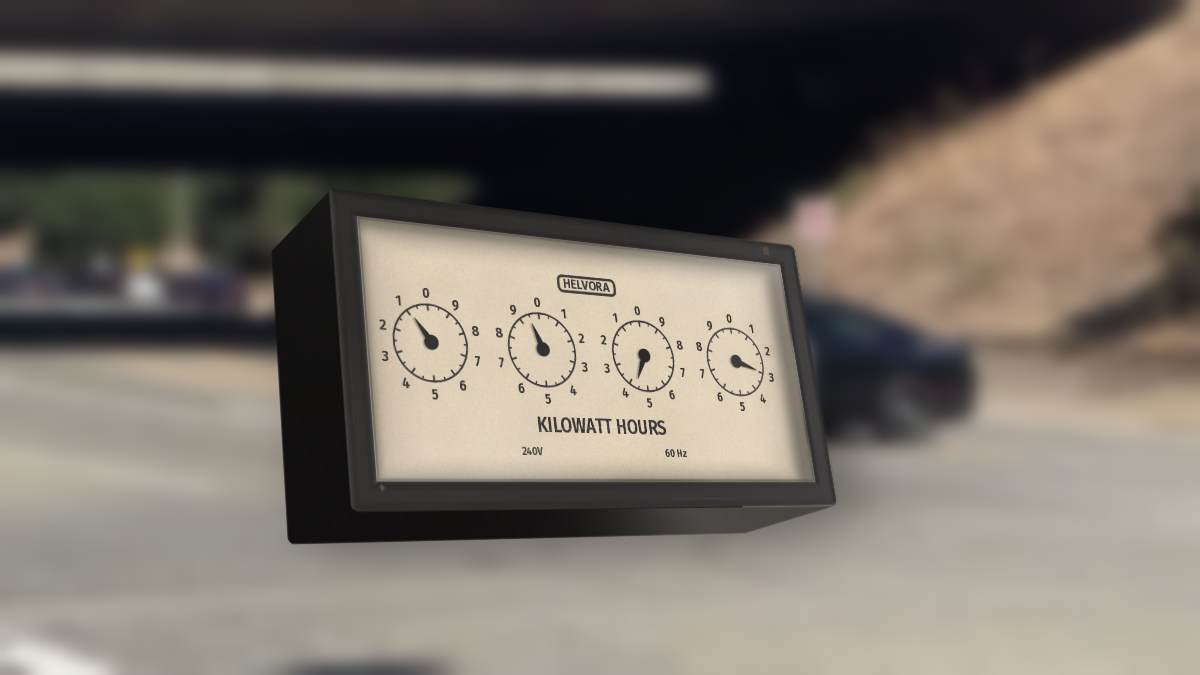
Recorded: 943 kWh
